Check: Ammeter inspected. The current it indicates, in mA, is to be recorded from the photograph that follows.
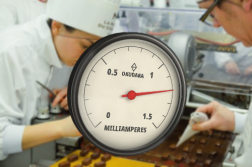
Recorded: 1.2 mA
